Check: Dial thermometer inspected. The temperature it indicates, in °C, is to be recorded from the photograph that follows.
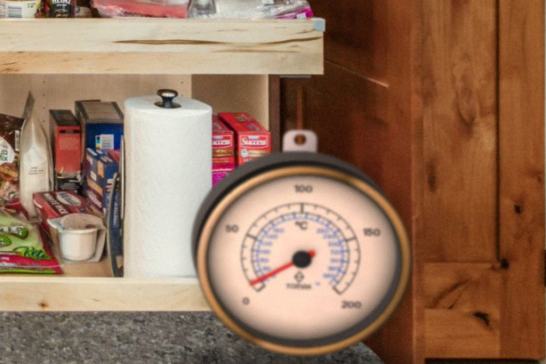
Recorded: 10 °C
